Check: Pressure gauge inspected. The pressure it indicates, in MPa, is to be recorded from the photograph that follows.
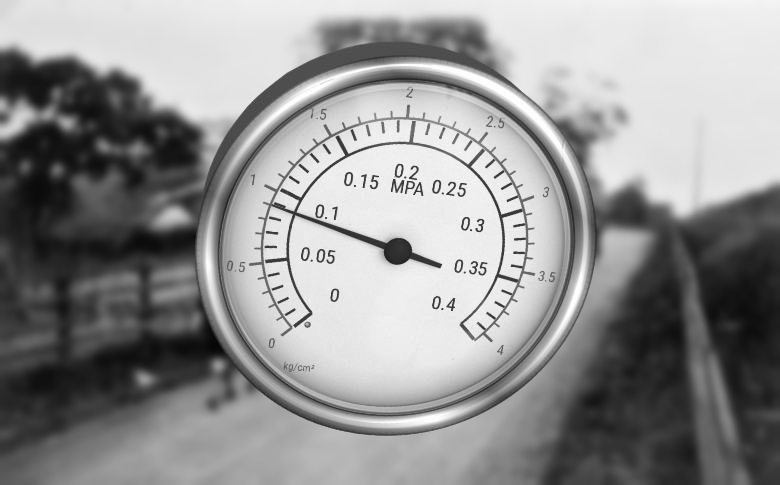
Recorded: 0.09 MPa
